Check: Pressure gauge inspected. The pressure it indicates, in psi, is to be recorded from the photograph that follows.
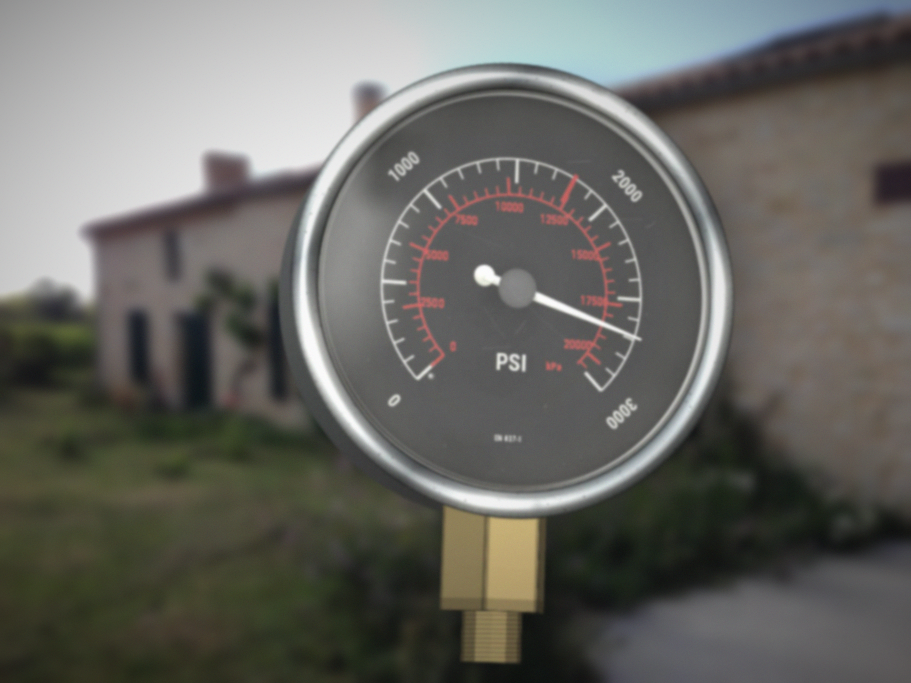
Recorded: 2700 psi
